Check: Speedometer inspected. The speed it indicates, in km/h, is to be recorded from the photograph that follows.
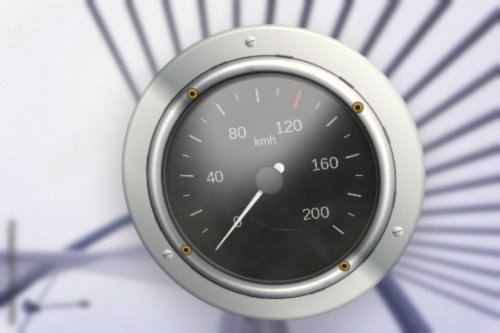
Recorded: 0 km/h
